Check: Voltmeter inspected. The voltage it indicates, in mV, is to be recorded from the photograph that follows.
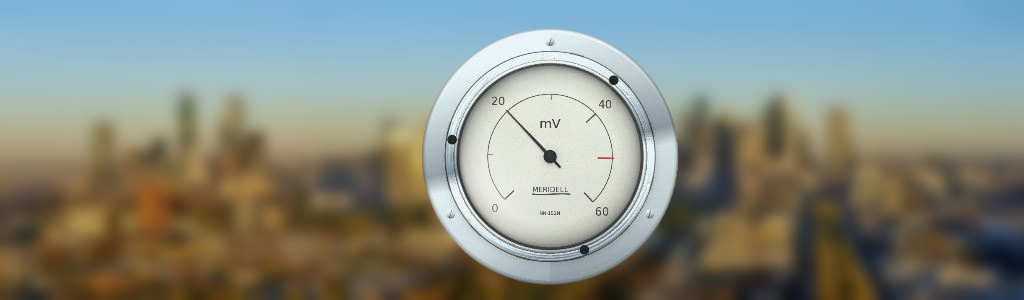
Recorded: 20 mV
